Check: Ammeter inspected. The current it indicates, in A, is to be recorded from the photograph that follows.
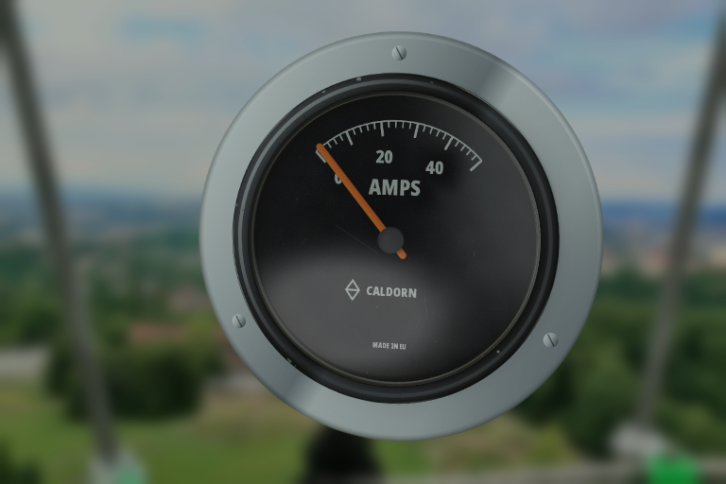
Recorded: 2 A
